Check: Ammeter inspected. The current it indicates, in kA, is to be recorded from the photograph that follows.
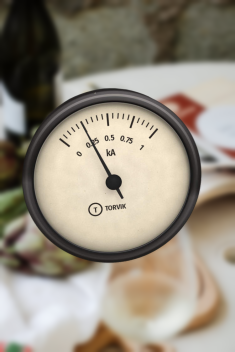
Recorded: 0.25 kA
